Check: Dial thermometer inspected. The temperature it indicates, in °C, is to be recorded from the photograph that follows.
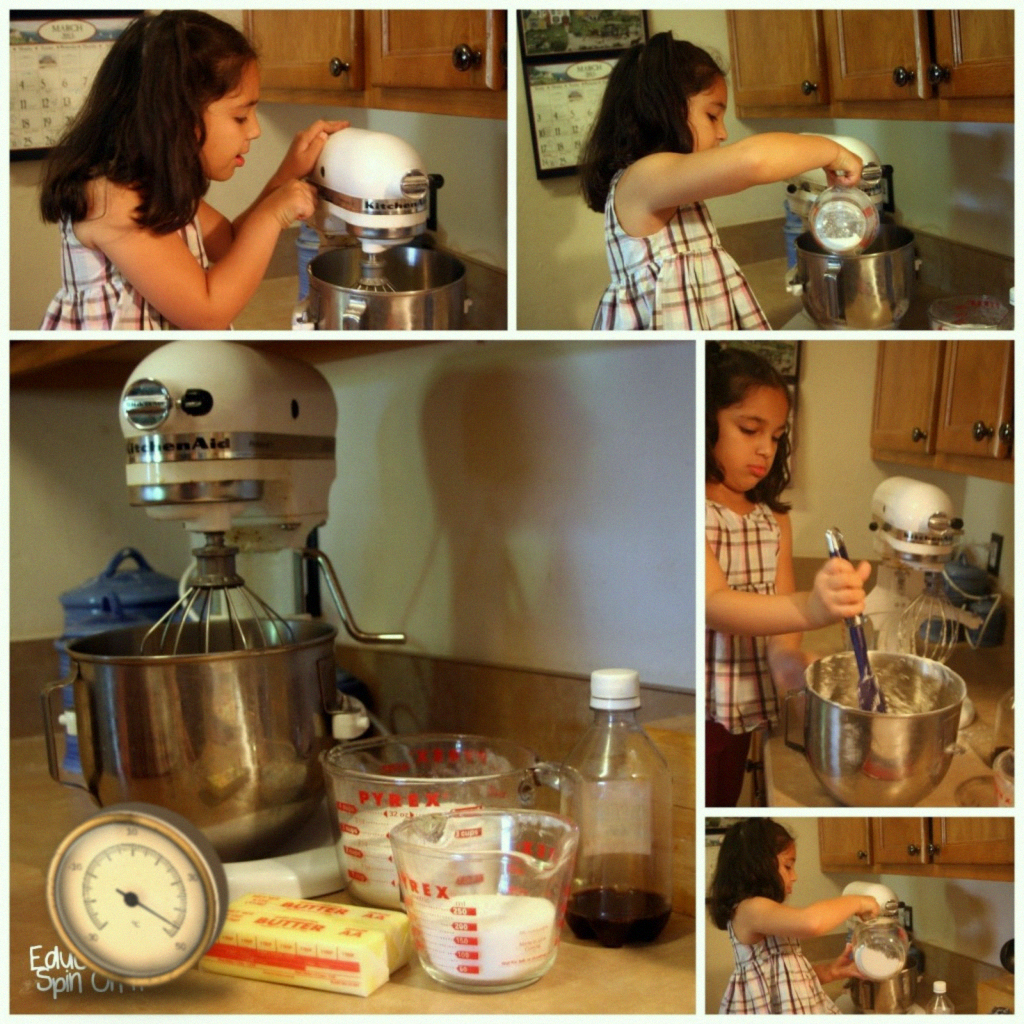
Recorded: 45 °C
